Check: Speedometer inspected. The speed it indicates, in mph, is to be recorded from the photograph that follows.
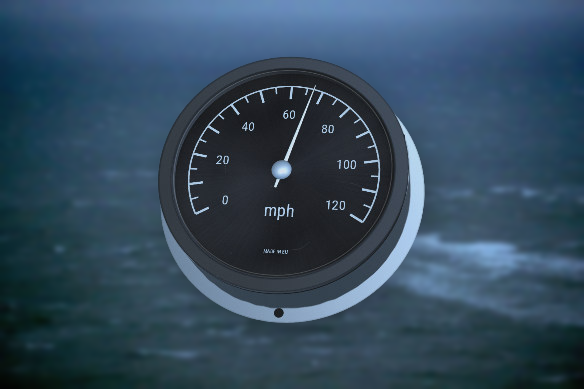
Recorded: 67.5 mph
